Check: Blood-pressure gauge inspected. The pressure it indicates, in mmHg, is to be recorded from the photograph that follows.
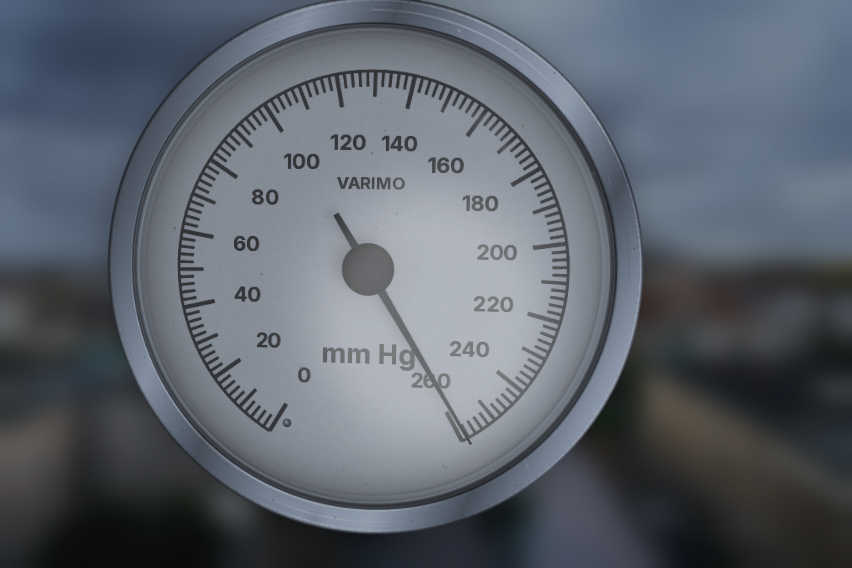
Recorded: 258 mmHg
